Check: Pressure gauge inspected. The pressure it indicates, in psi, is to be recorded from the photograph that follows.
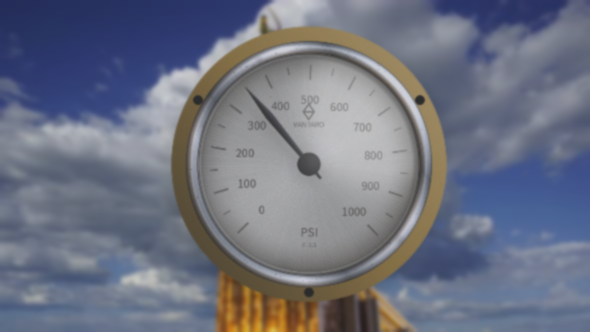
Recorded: 350 psi
